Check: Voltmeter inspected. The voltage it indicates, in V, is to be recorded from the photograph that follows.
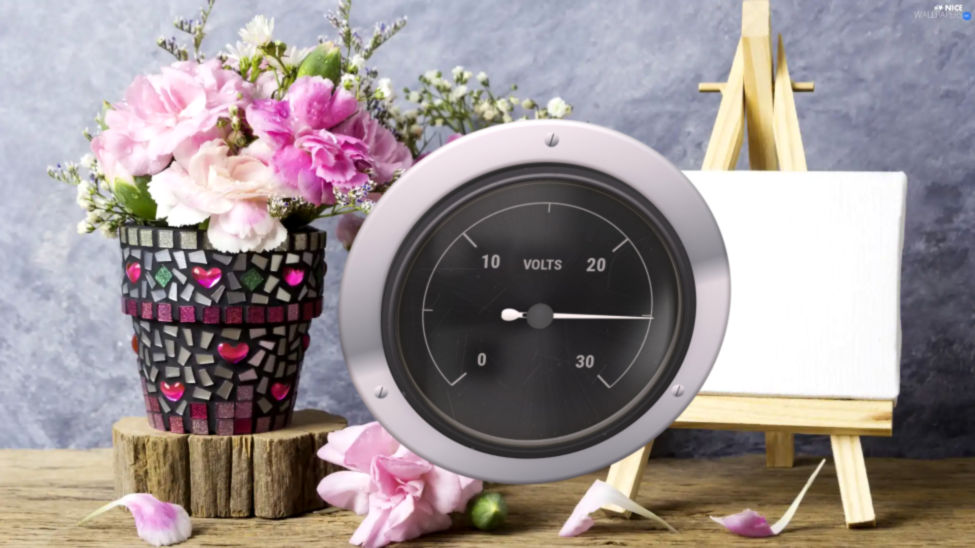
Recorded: 25 V
